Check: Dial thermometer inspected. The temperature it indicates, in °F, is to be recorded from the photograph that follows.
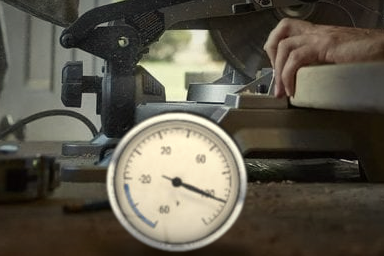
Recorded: 100 °F
